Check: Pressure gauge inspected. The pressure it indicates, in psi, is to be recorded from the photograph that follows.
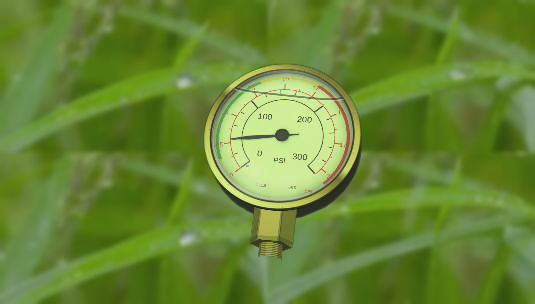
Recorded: 40 psi
